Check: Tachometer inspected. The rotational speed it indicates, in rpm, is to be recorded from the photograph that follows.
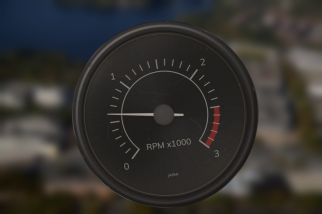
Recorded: 600 rpm
